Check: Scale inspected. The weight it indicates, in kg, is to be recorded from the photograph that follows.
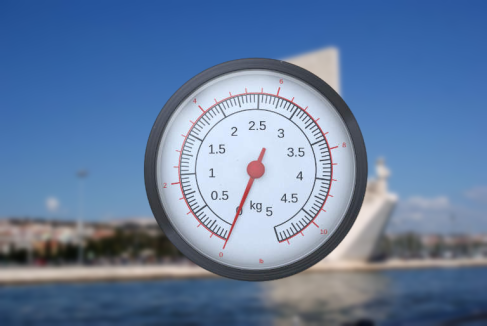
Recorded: 0 kg
